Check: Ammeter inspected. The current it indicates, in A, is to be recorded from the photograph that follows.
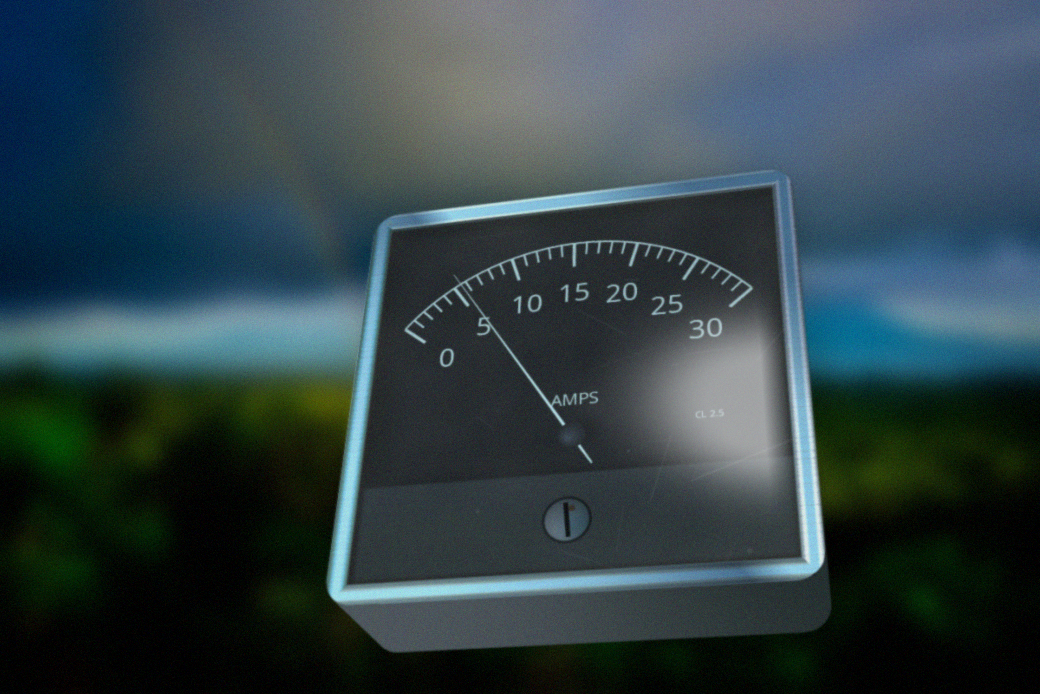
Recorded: 5.5 A
